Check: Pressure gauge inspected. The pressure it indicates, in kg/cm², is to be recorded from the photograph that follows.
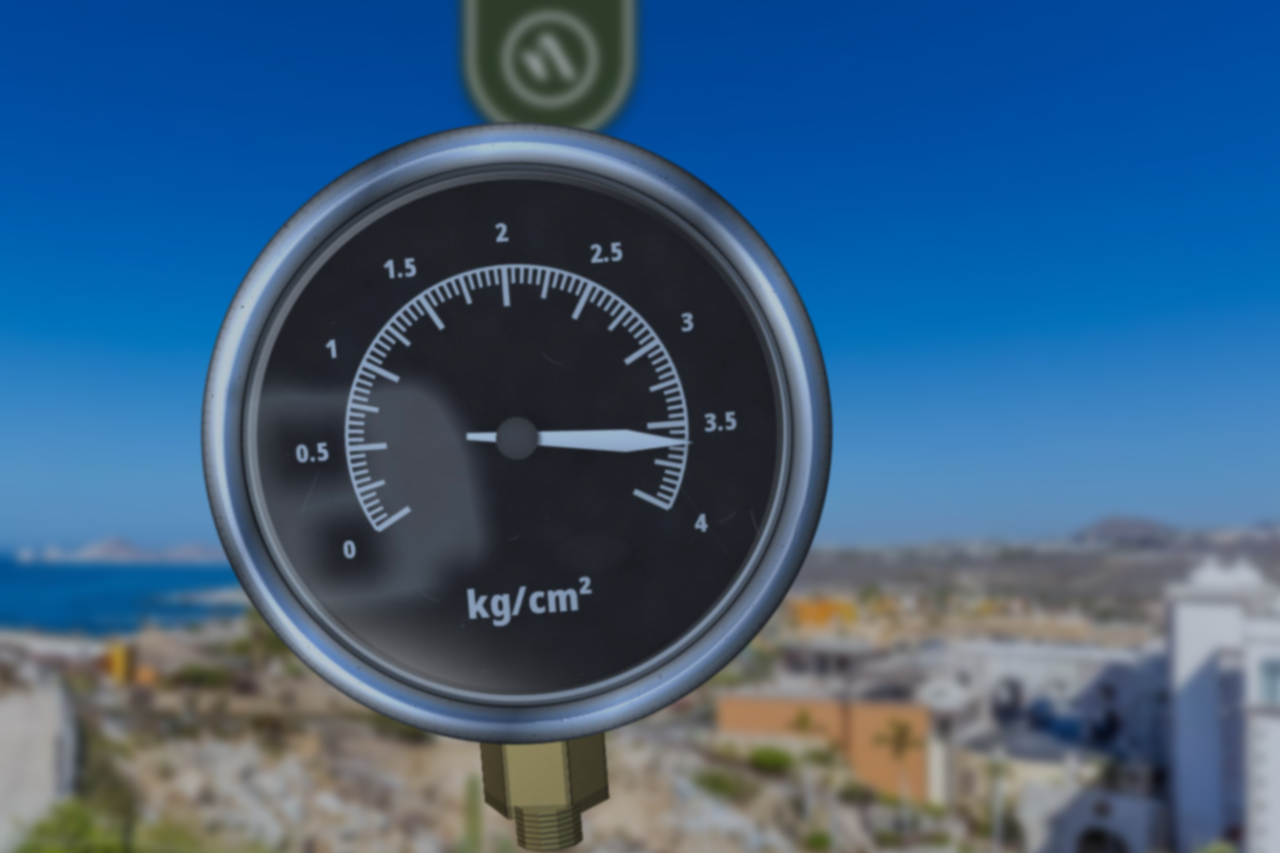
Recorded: 3.6 kg/cm²
